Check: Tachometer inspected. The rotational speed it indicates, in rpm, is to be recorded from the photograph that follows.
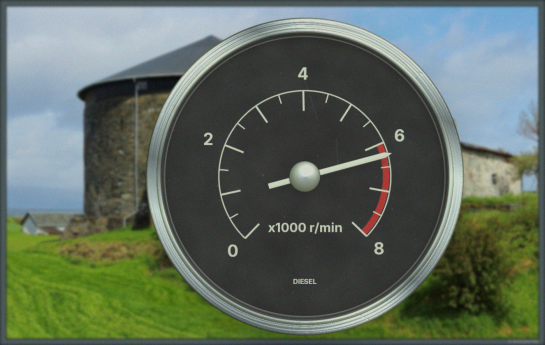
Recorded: 6250 rpm
